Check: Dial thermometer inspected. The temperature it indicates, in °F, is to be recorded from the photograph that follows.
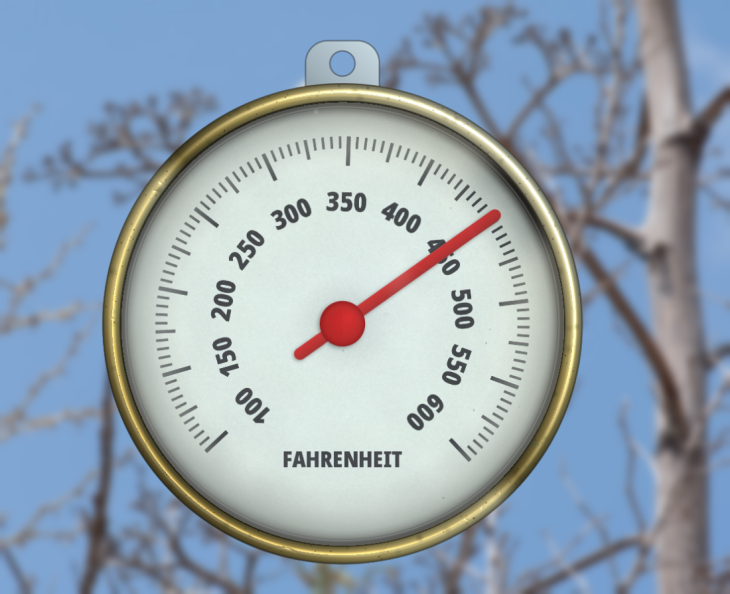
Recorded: 447.5 °F
